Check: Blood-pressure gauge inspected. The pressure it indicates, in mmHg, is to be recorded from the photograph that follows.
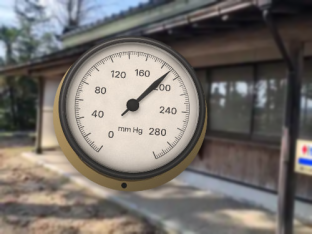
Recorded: 190 mmHg
